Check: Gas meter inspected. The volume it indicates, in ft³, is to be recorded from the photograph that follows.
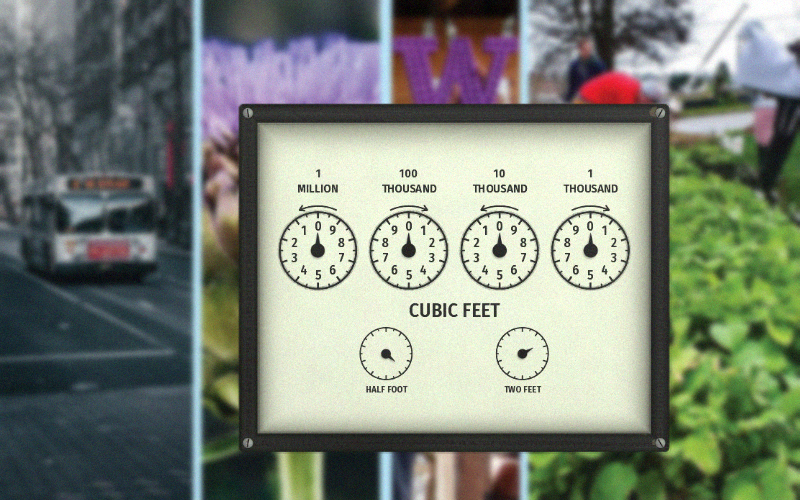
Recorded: 0 ft³
